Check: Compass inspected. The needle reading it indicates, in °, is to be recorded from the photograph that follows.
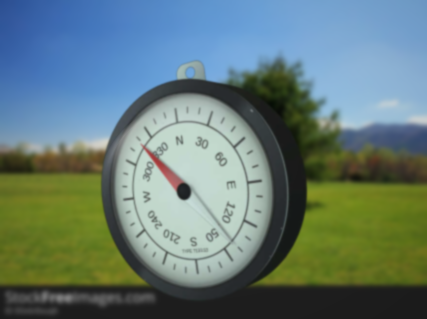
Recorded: 320 °
